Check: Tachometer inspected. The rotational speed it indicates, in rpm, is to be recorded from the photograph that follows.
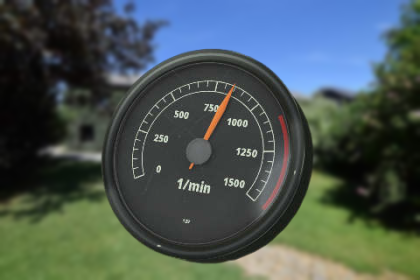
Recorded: 850 rpm
